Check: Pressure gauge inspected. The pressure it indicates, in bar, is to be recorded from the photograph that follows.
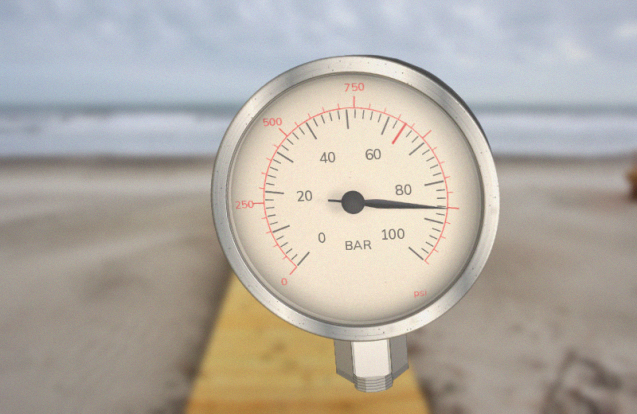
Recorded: 86 bar
